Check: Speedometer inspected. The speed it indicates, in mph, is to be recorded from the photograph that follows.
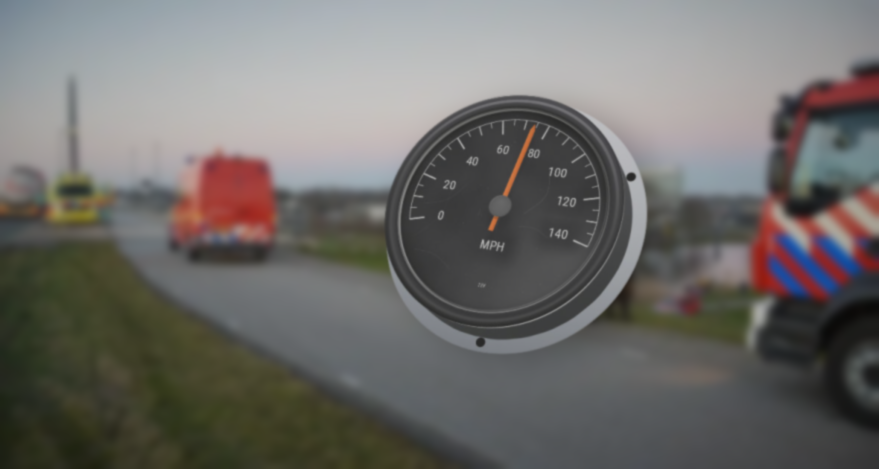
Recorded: 75 mph
